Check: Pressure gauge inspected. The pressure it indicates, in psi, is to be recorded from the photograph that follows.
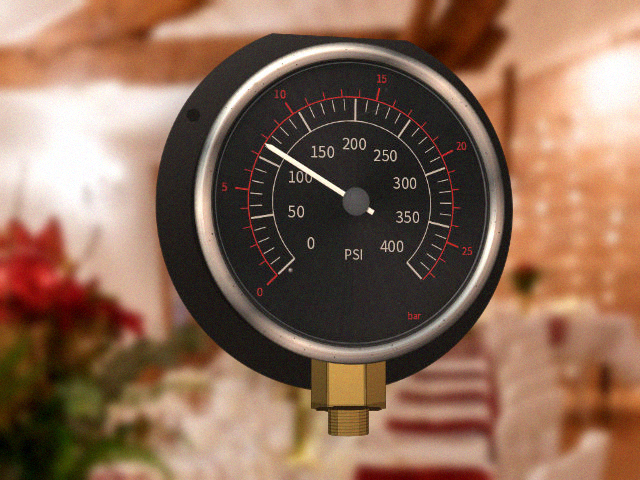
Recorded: 110 psi
